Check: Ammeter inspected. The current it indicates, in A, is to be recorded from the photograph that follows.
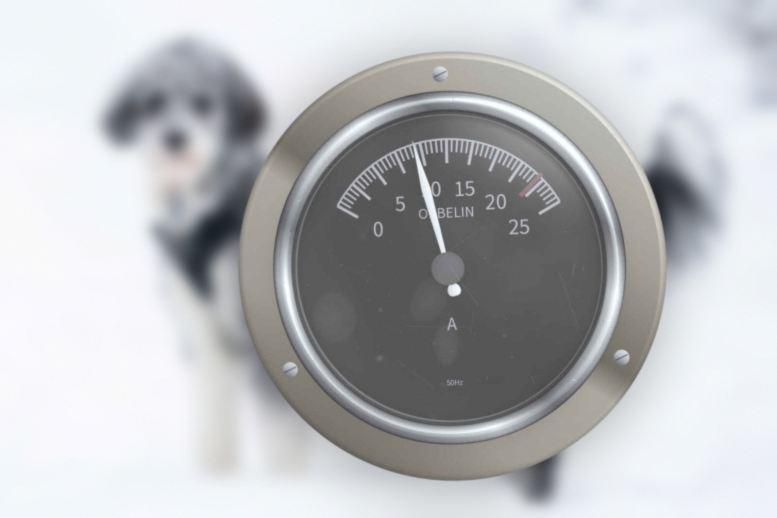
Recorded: 9.5 A
